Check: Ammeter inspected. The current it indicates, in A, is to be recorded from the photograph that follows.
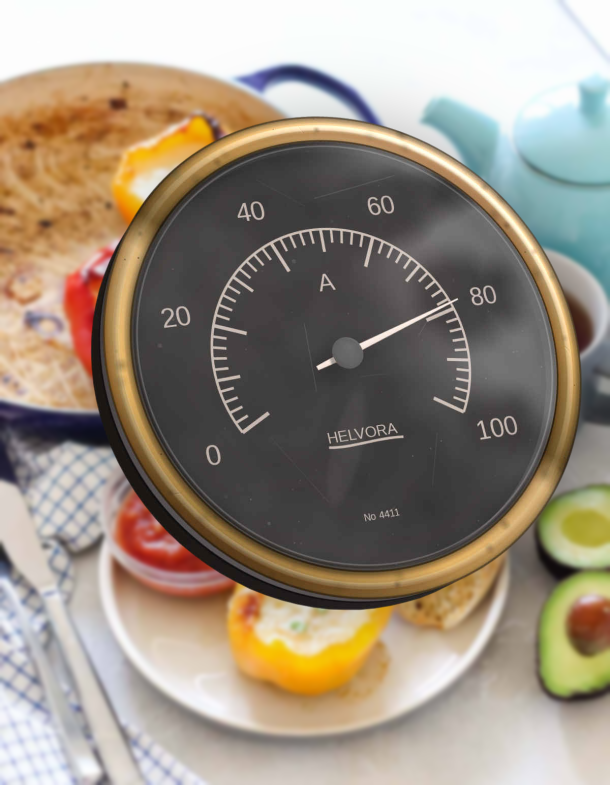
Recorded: 79 A
